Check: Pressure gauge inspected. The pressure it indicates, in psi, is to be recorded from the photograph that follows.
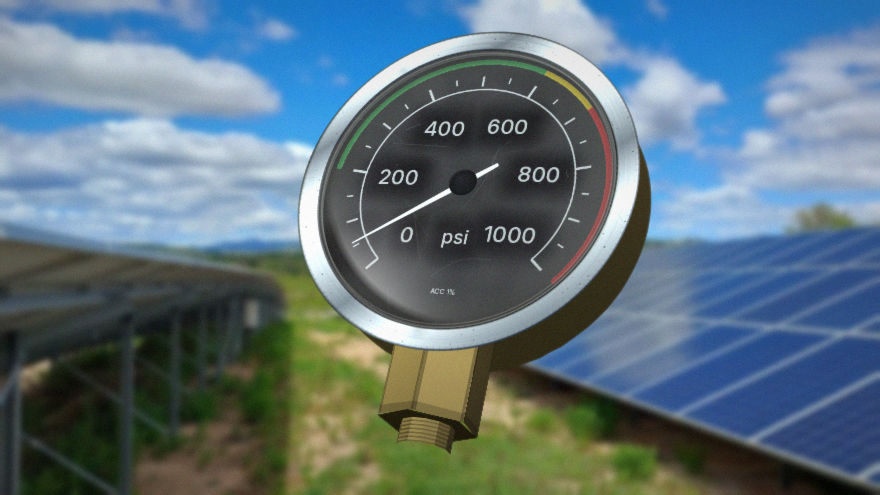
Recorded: 50 psi
